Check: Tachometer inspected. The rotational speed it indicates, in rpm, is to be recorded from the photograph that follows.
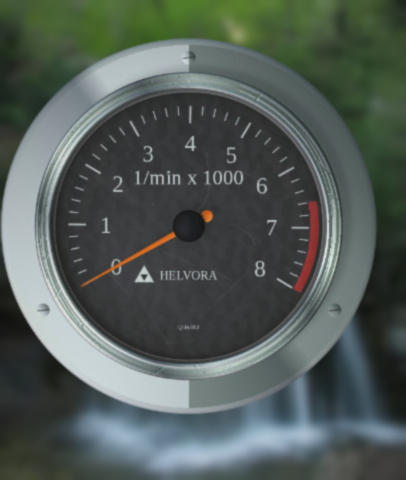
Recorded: 0 rpm
